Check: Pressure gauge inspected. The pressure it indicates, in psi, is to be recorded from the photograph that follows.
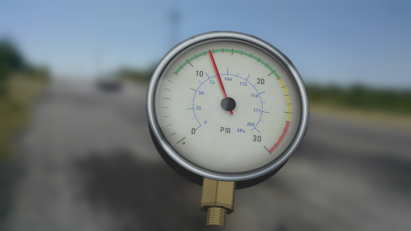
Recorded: 12.5 psi
